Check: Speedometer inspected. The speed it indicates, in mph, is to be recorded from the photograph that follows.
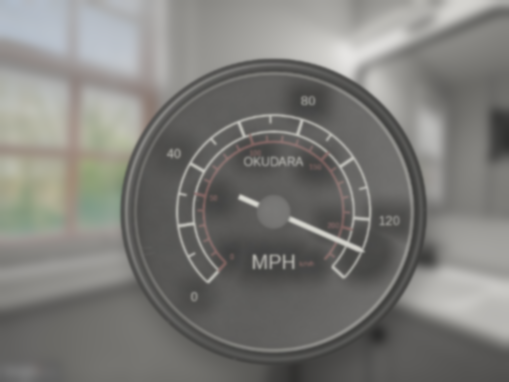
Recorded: 130 mph
